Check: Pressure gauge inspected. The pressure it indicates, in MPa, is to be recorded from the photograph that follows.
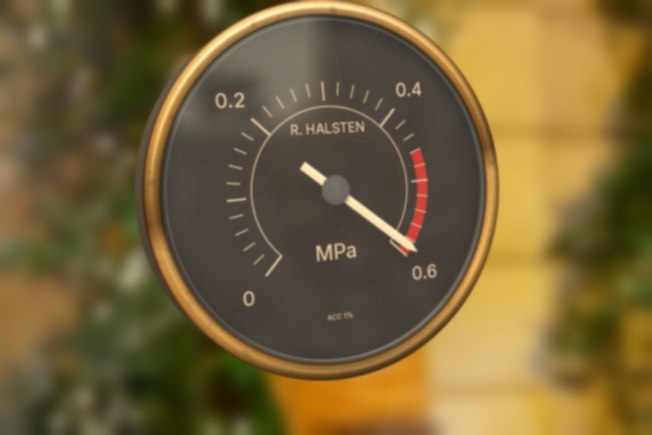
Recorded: 0.59 MPa
